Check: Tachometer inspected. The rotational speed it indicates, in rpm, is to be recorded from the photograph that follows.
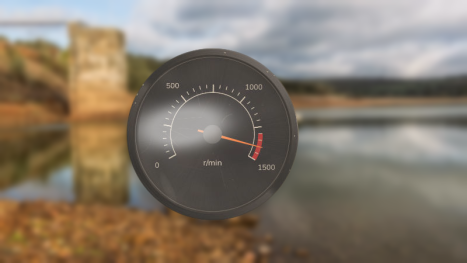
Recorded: 1400 rpm
